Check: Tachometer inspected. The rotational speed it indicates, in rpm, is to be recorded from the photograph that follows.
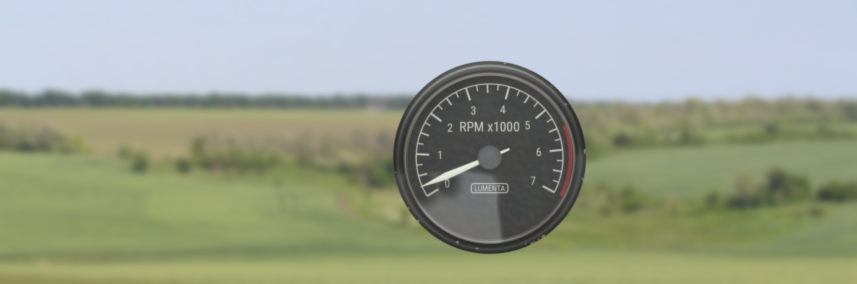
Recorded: 250 rpm
